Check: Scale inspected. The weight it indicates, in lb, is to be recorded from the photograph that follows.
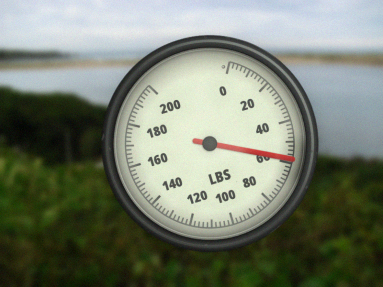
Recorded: 58 lb
